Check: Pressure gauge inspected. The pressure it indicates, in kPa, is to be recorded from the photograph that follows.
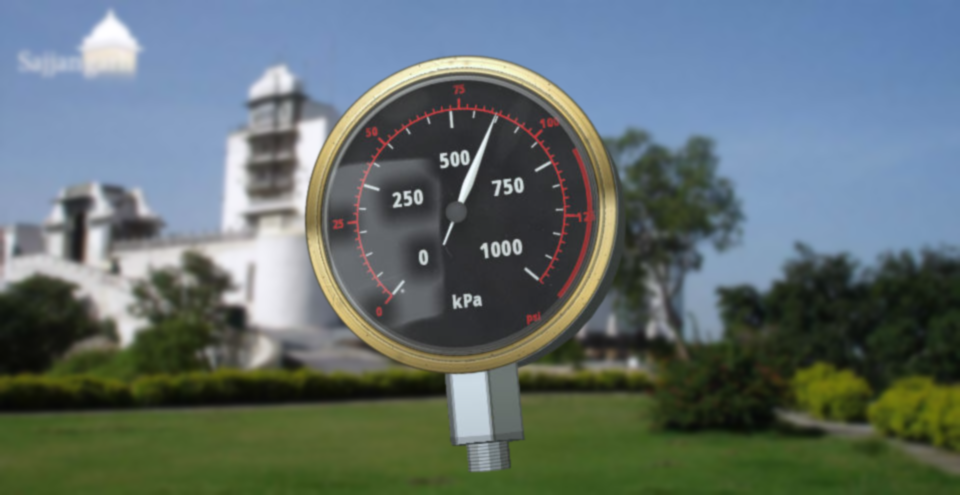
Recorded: 600 kPa
